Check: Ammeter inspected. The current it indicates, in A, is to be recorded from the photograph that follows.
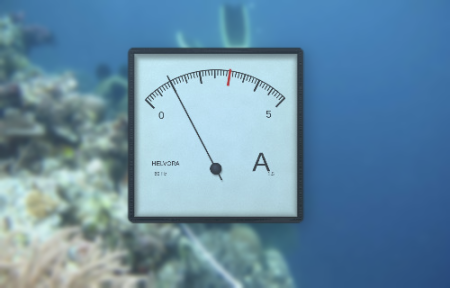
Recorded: 1 A
